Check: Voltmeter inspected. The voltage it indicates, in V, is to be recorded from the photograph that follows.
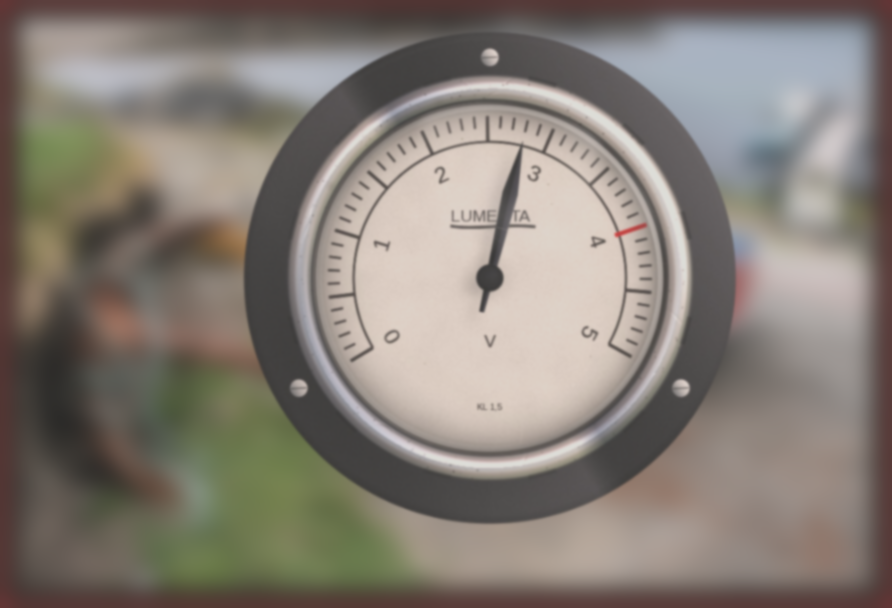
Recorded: 2.8 V
